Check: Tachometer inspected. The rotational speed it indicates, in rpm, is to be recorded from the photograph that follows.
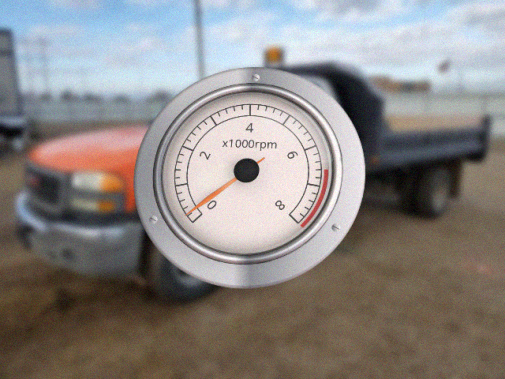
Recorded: 200 rpm
